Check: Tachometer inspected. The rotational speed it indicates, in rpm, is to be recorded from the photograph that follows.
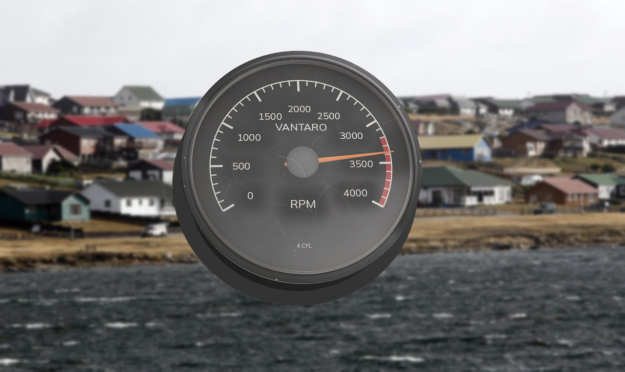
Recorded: 3400 rpm
